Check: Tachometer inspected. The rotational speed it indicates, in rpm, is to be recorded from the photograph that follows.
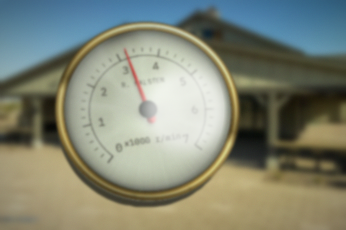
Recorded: 3200 rpm
